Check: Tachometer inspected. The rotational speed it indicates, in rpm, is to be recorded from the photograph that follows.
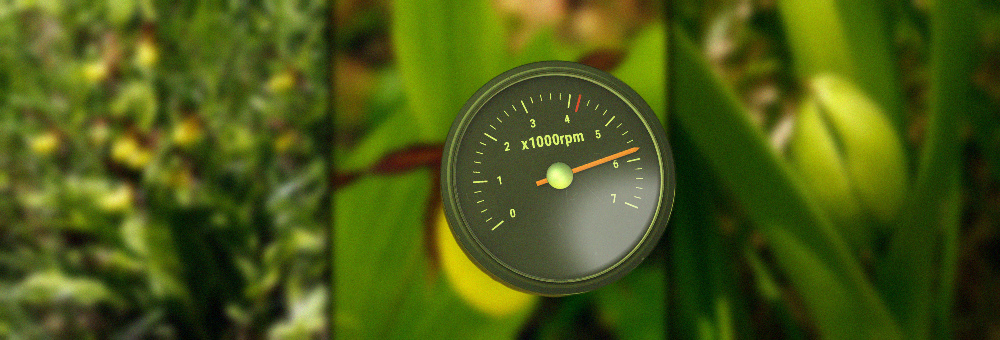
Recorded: 5800 rpm
